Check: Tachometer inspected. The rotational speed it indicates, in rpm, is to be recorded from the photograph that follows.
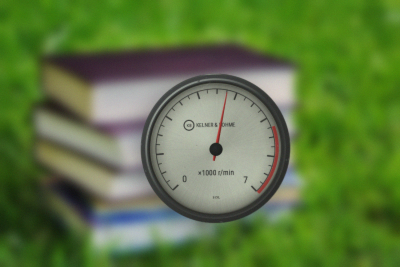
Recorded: 3750 rpm
